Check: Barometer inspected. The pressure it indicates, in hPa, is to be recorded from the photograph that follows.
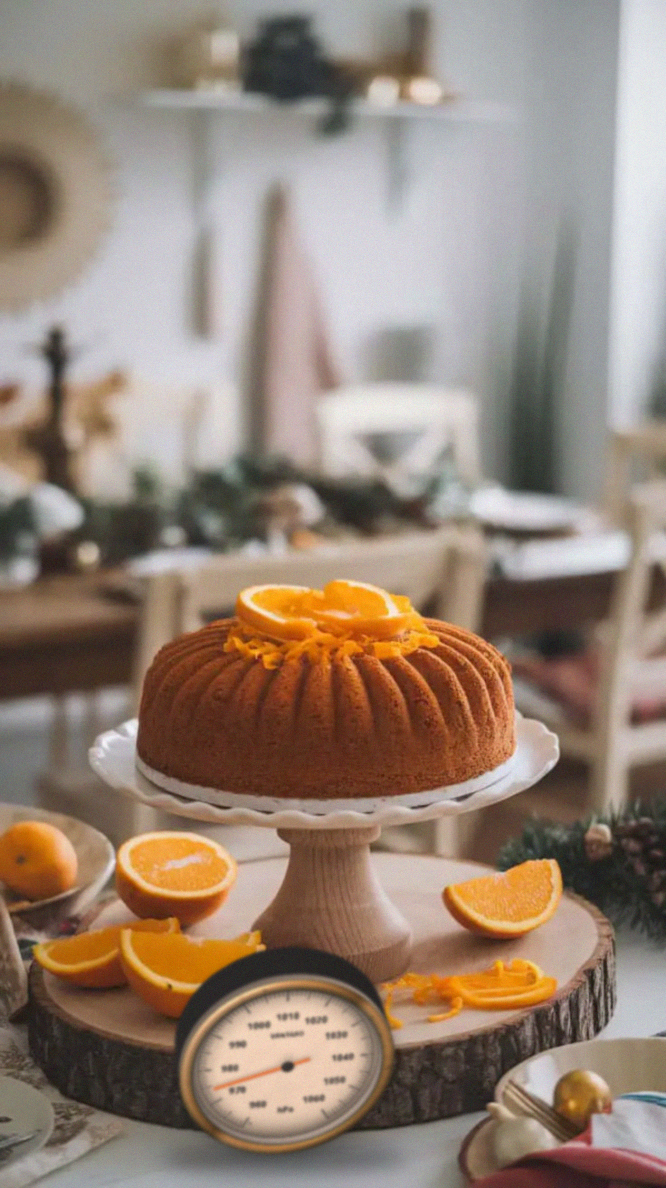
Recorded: 975 hPa
